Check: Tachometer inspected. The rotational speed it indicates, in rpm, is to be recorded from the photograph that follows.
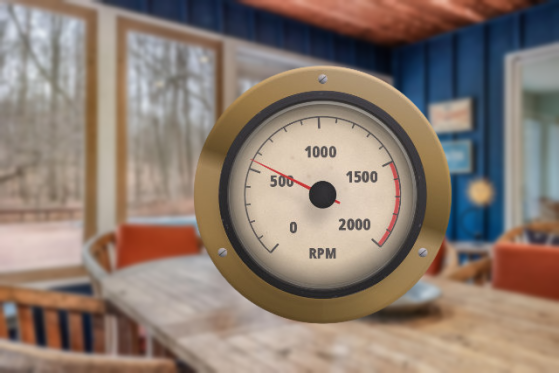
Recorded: 550 rpm
